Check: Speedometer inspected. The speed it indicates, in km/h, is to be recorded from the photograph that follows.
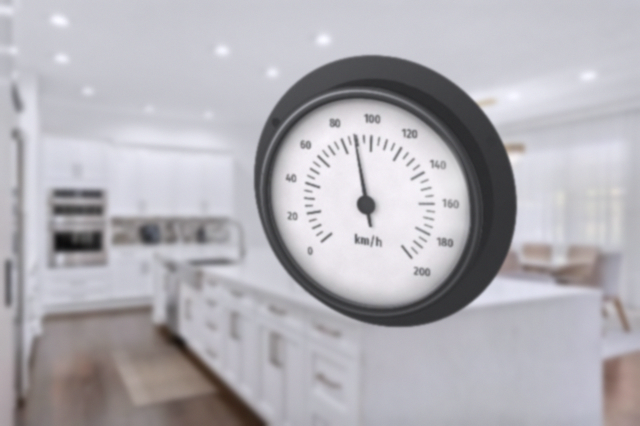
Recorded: 90 km/h
